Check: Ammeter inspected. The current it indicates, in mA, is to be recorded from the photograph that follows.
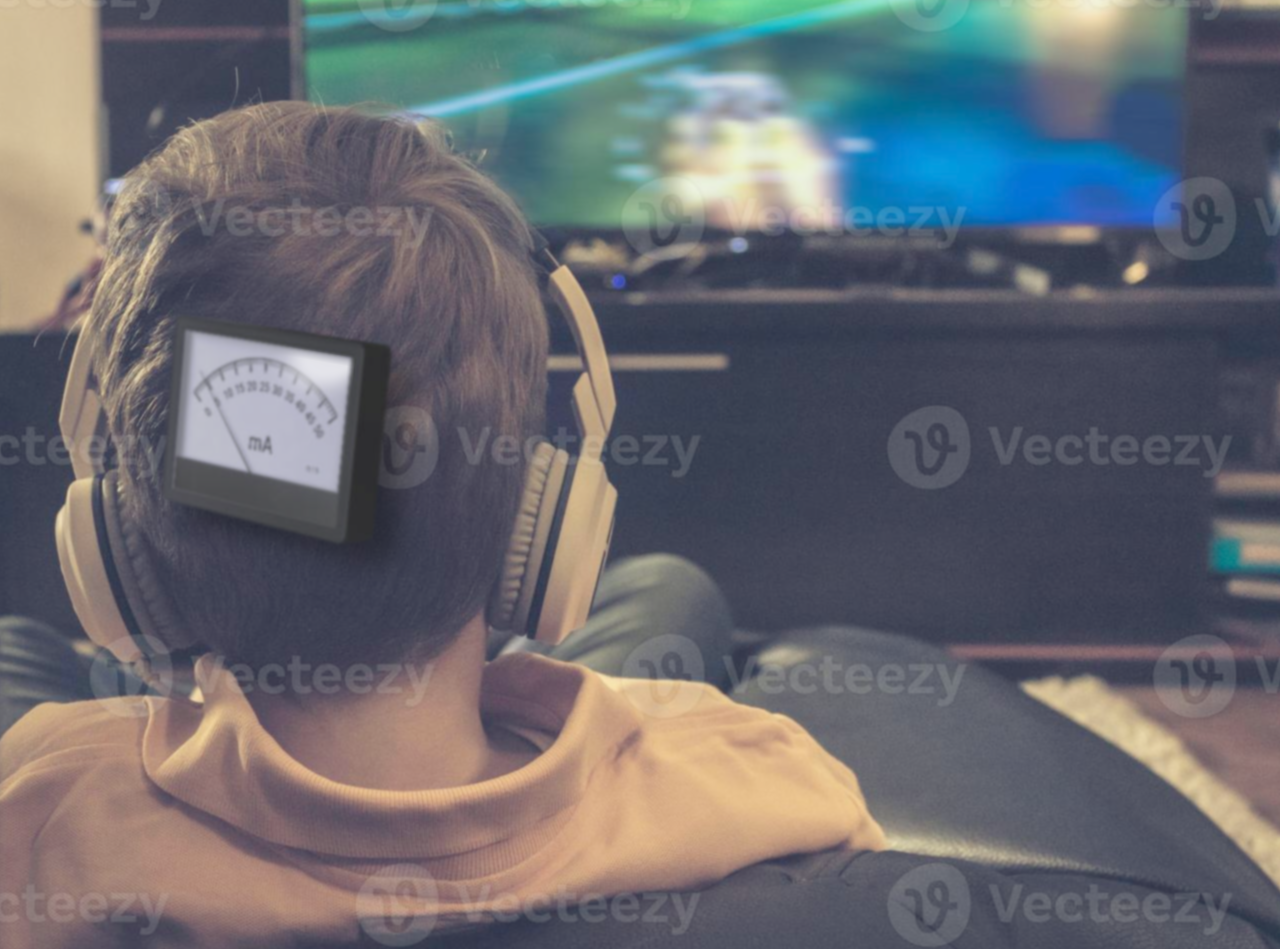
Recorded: 5 mA
